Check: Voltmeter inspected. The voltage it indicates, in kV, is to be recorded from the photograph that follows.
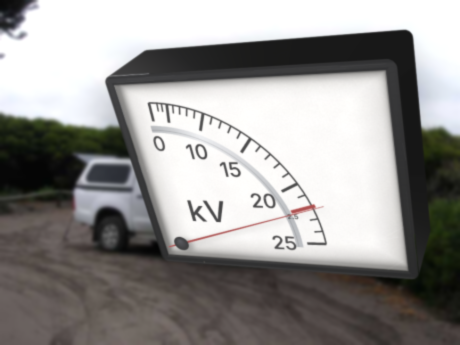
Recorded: 22 kV
